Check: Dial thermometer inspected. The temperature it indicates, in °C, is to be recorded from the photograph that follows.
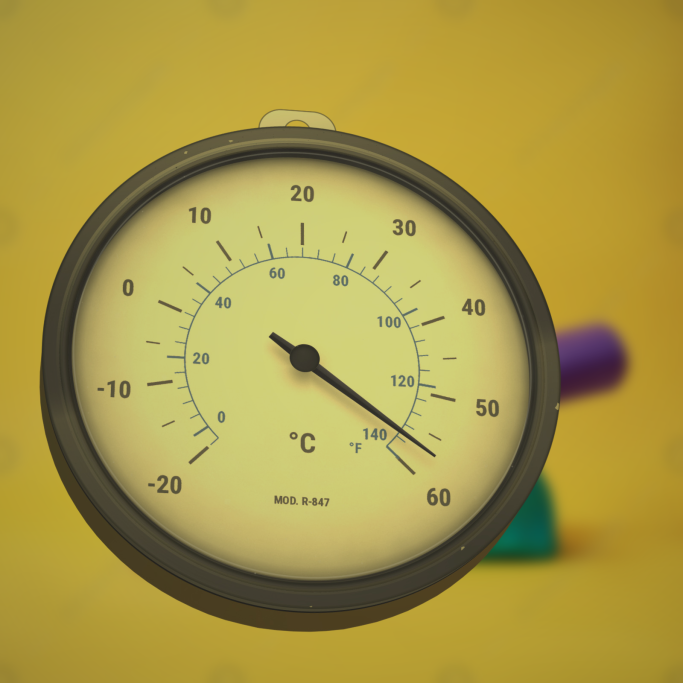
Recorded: 57.5 °C
